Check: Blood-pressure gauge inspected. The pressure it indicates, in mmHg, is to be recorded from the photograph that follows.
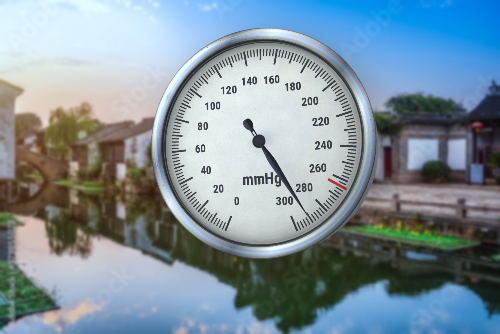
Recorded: 290 mmHg
